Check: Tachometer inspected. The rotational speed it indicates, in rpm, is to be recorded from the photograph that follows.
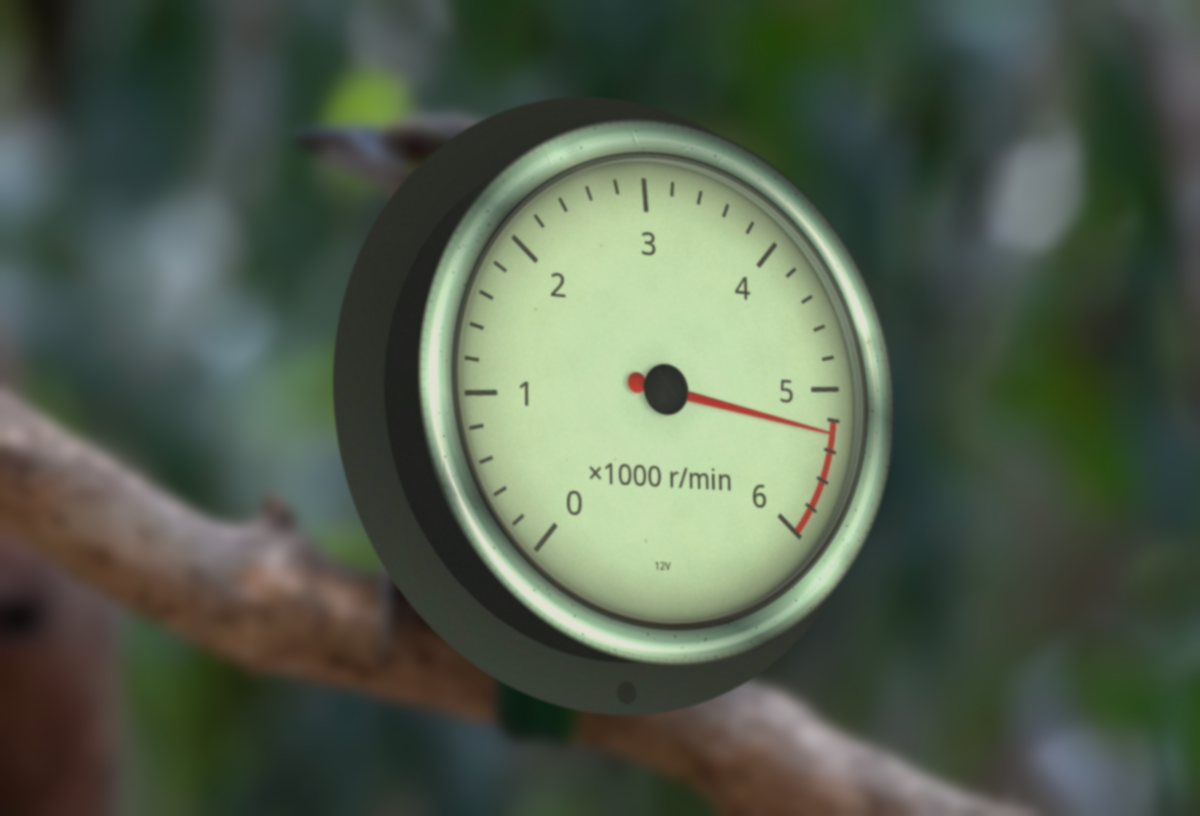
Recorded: 5300 rpm
